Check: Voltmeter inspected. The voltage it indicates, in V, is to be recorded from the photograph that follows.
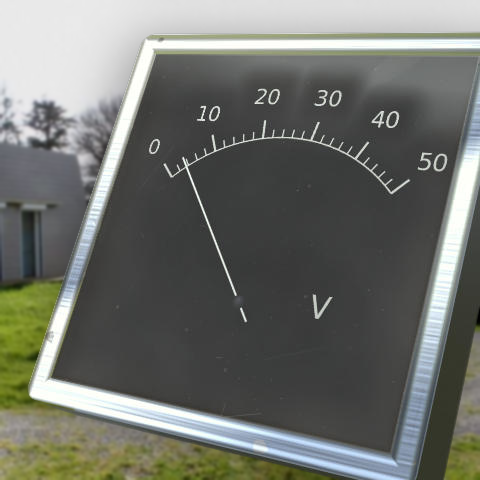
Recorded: 4 V
